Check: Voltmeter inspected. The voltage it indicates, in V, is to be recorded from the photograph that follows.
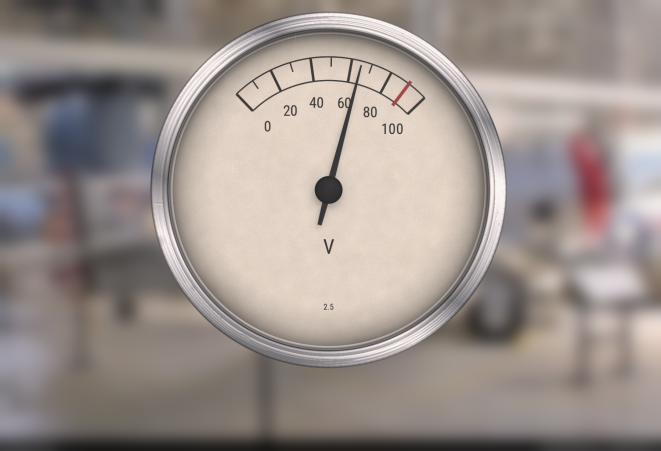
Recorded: 65 V
